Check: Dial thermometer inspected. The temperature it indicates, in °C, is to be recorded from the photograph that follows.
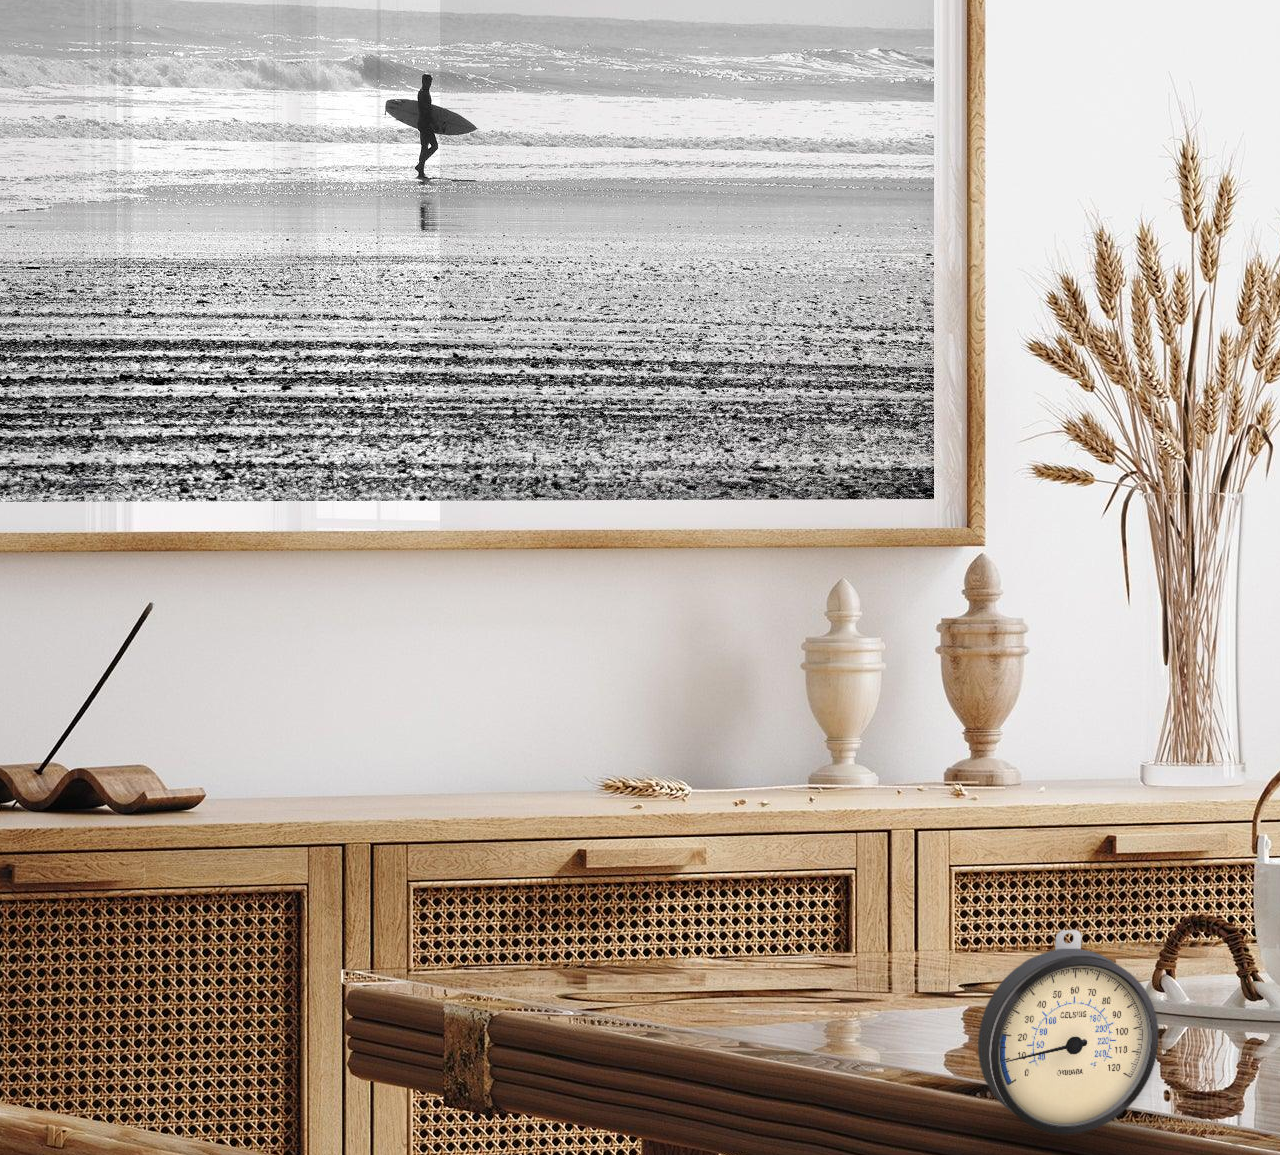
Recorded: 10 °C
